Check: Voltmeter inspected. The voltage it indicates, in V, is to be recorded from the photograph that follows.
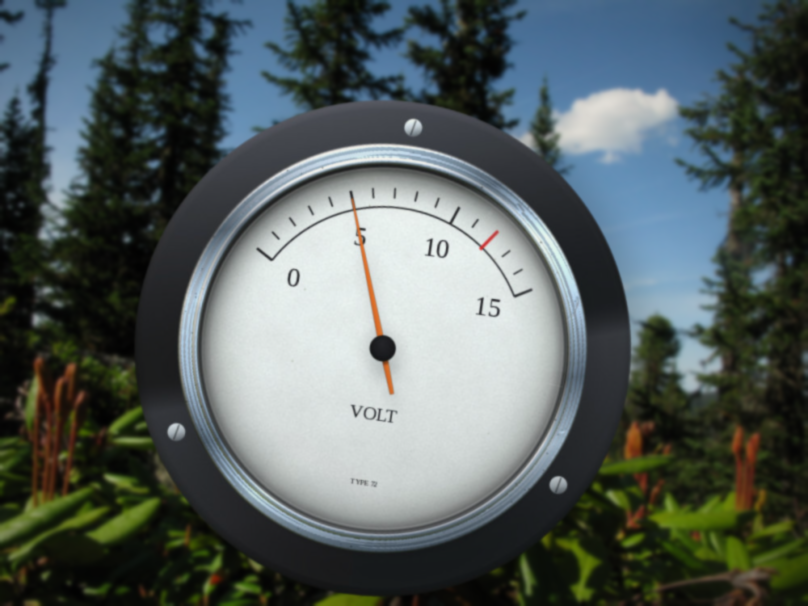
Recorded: 5 V
